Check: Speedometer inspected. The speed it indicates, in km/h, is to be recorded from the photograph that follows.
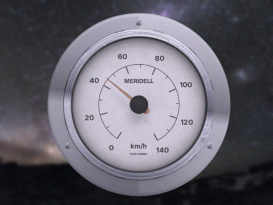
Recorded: 45 km/h
